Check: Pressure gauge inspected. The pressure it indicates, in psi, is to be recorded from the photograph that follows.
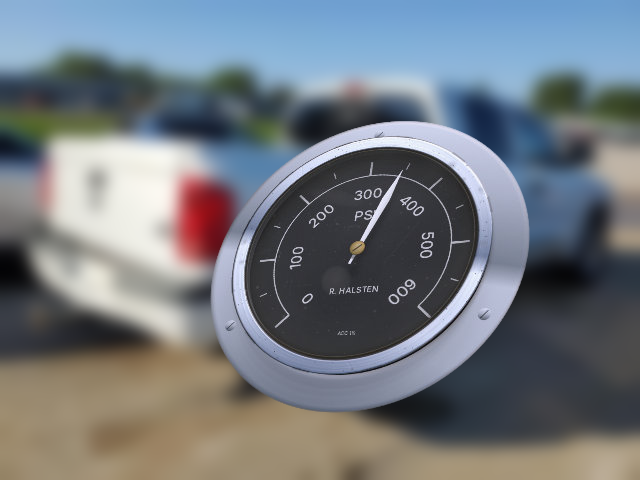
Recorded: 350 psi
